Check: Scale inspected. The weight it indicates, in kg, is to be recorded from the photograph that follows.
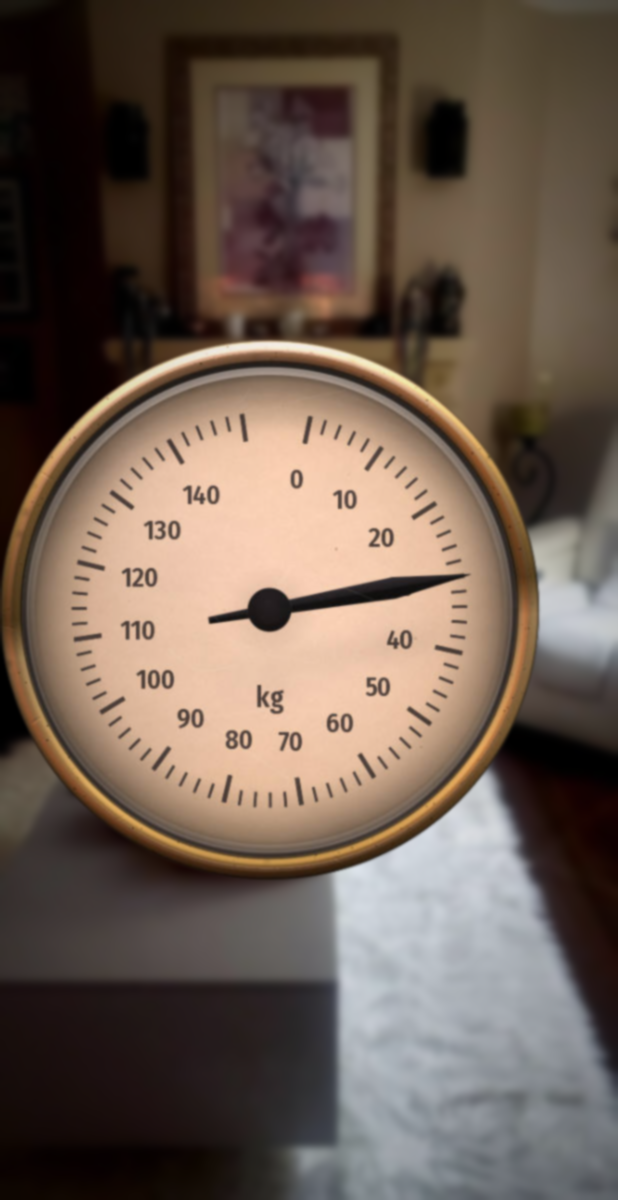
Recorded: 30 kg
